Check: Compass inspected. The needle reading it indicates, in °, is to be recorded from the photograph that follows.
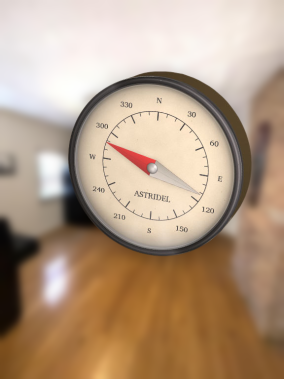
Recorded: 290 °
